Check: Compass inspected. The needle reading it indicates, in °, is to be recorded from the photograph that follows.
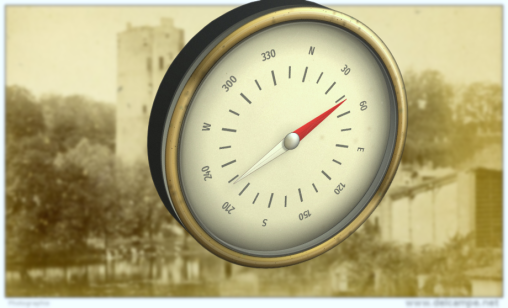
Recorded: 45 °
